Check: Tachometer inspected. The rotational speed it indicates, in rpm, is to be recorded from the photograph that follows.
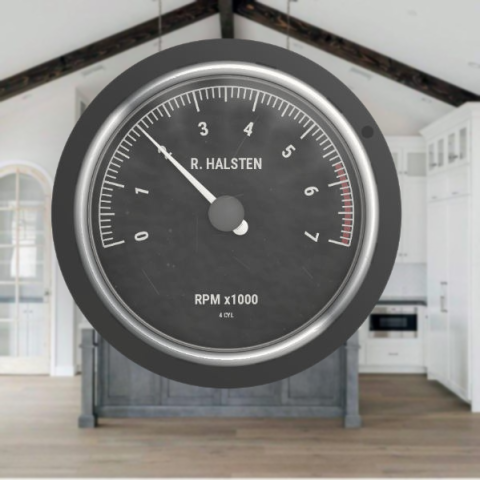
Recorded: 2000 rpm
